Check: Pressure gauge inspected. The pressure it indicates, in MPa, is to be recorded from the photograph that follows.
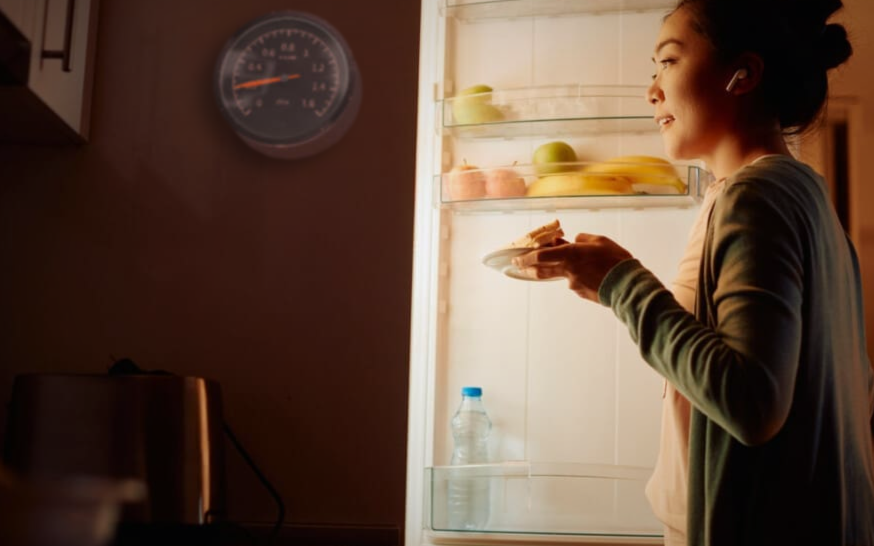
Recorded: 0.2 MPa
